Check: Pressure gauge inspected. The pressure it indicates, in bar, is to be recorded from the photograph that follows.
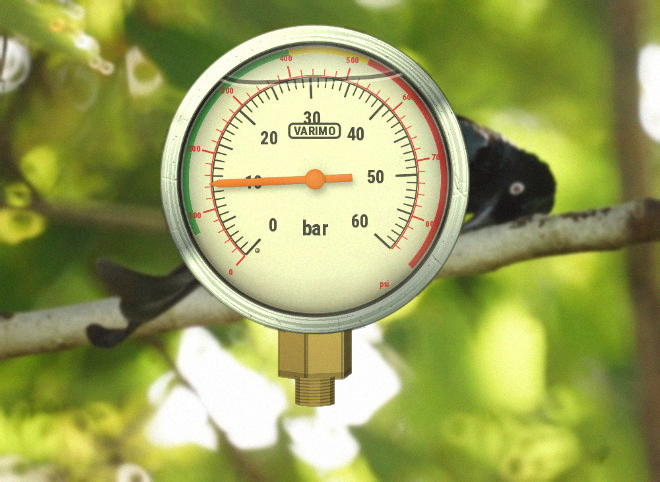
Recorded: 10 bar
